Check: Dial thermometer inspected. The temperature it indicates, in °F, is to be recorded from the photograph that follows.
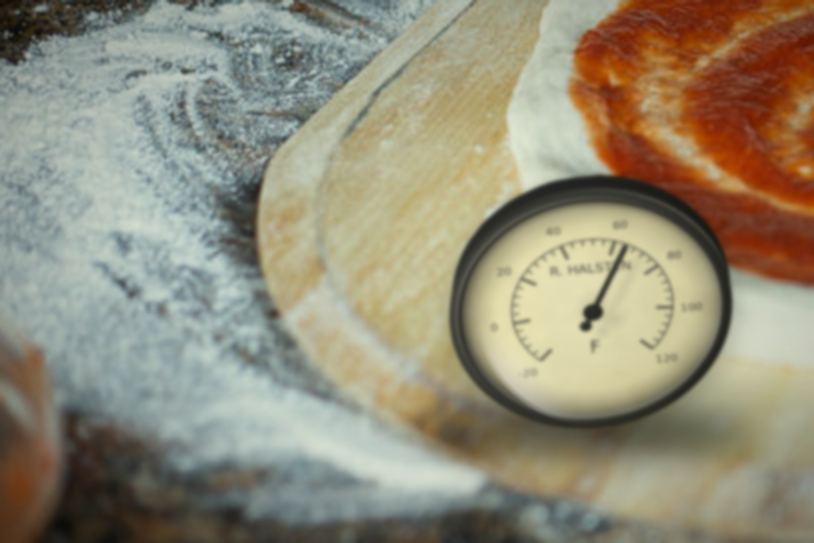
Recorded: 64 °F
